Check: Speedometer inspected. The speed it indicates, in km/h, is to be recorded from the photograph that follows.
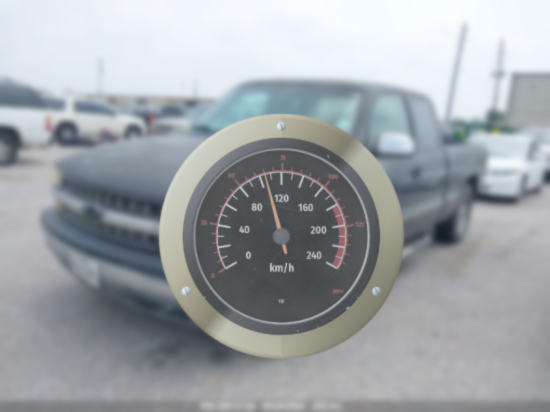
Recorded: 105 km/h
